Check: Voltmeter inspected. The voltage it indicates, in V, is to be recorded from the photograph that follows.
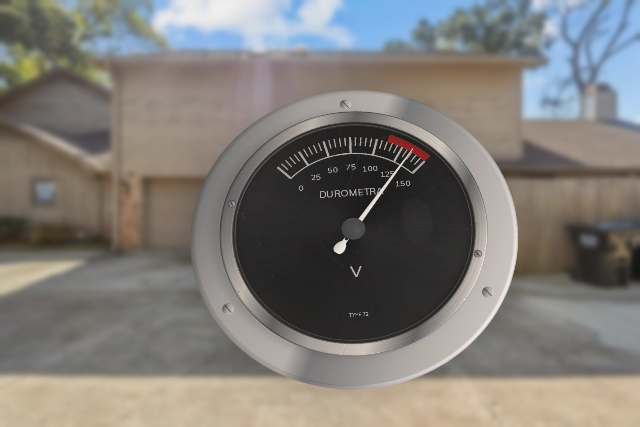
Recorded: 135 V
